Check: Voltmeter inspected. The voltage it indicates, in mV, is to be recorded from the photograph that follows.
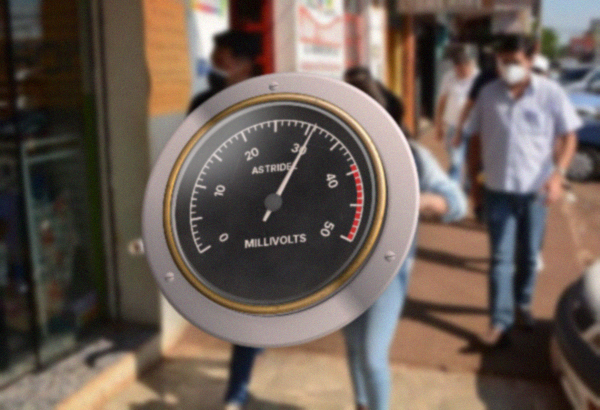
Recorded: 31 mV
